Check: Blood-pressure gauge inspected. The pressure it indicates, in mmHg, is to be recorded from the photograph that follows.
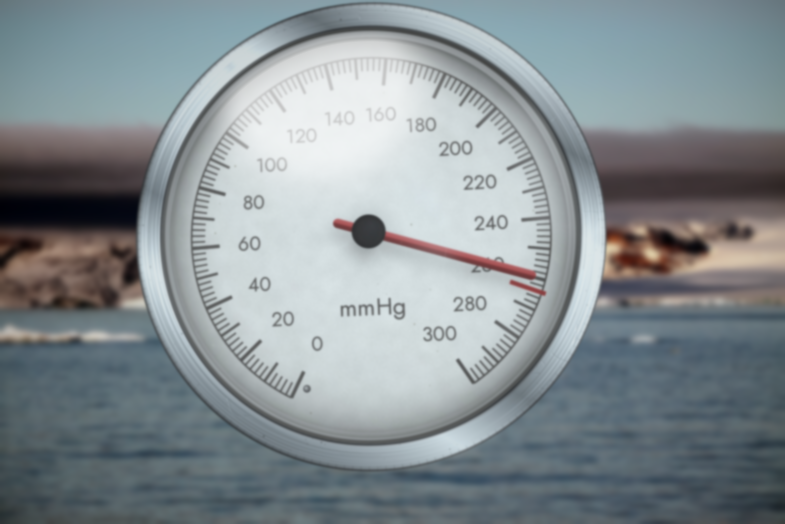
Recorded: 260 mmHg
